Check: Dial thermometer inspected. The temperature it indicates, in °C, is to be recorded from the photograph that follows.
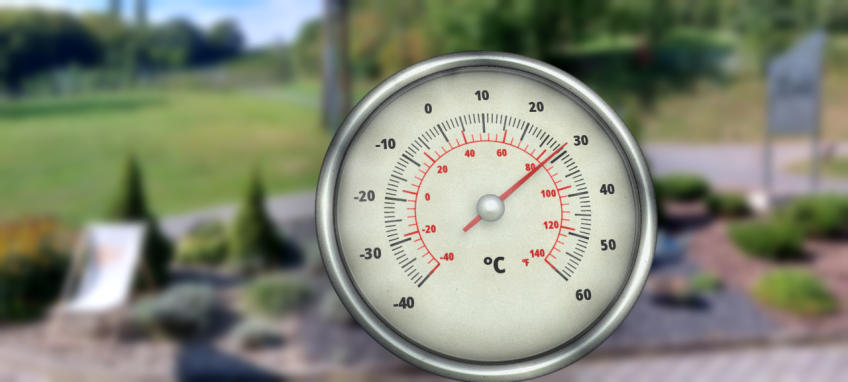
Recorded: 29 °C
